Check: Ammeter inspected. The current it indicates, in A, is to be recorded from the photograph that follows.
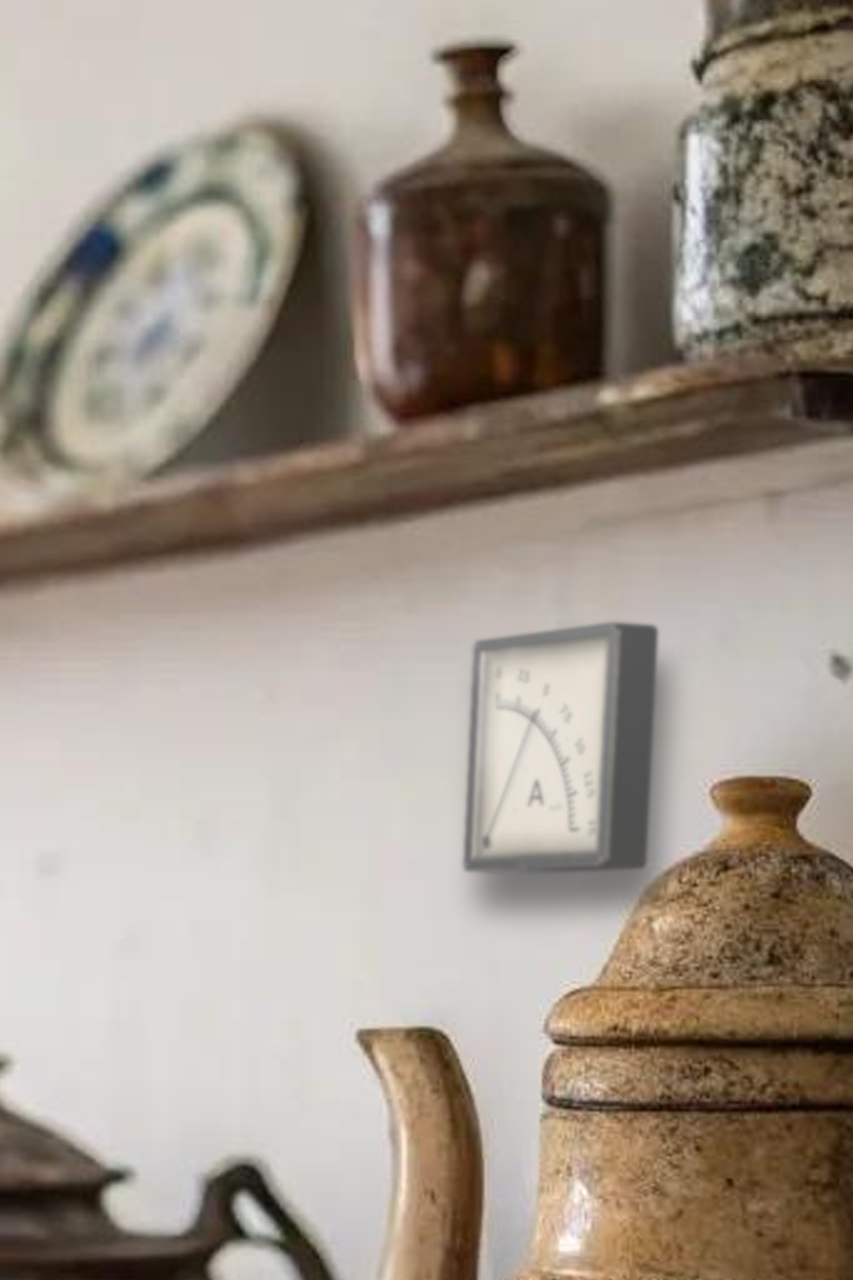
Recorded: 5 A
